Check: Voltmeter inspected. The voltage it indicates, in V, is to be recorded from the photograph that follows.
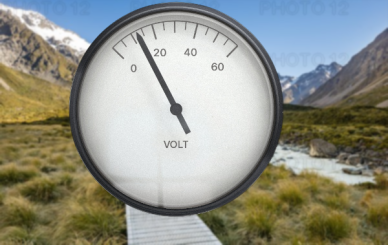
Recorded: 12.5 V
